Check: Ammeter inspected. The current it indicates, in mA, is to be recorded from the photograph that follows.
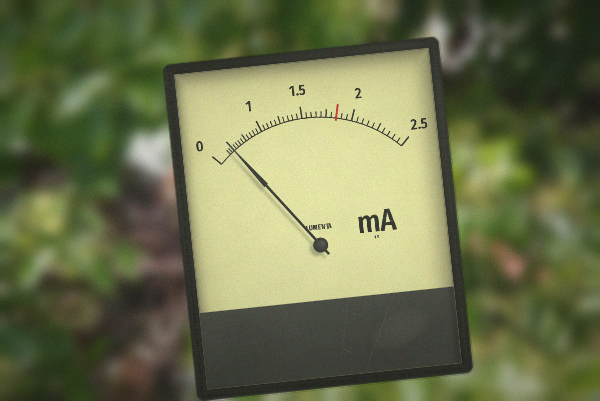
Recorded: 0.5 mA
